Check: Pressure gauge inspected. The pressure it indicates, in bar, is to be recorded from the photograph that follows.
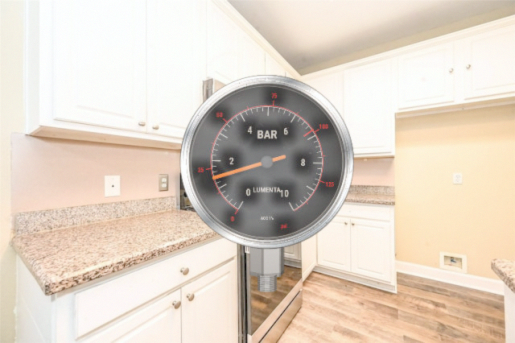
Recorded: 1.4 bar
